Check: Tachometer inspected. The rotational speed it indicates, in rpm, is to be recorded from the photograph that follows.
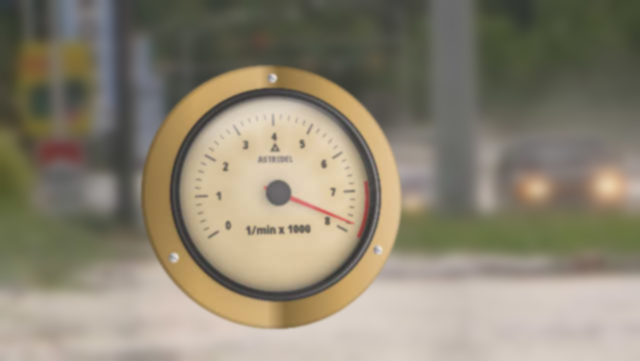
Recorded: 7800 rpm
